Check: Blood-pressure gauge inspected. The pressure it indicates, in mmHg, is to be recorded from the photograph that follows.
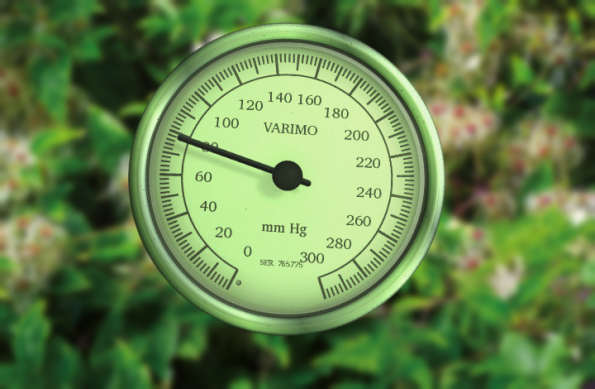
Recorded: 78 mmHg
